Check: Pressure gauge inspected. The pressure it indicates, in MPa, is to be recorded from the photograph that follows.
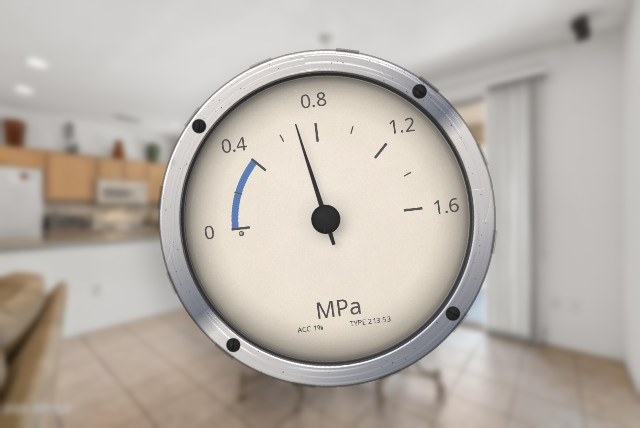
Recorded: 0.7 MPa
